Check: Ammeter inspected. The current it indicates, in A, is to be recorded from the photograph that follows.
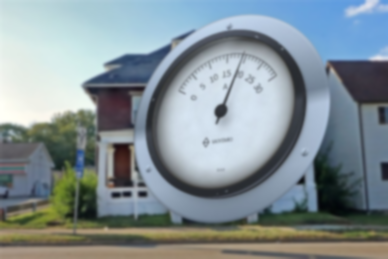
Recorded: 20 A
